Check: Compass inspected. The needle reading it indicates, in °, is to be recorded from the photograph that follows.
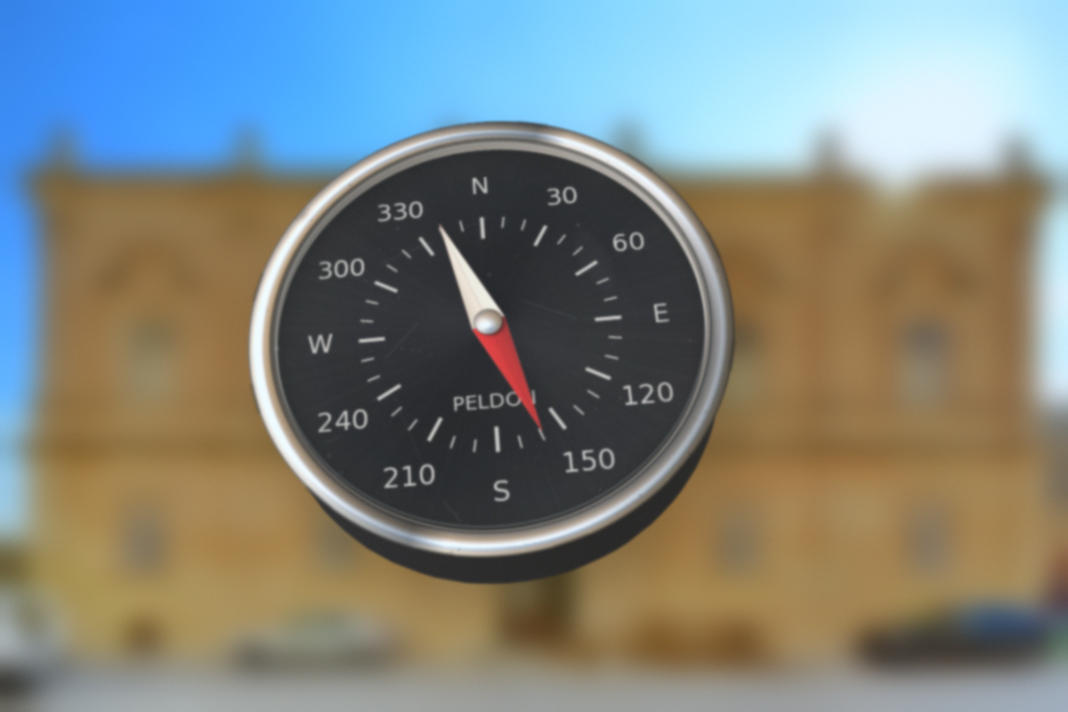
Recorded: 160 °
